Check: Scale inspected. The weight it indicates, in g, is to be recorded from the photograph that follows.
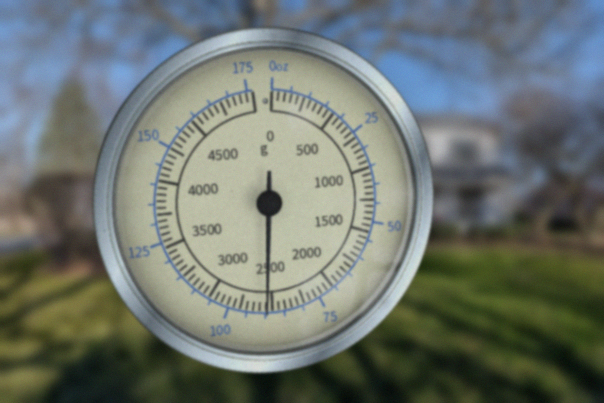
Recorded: 2550 g
